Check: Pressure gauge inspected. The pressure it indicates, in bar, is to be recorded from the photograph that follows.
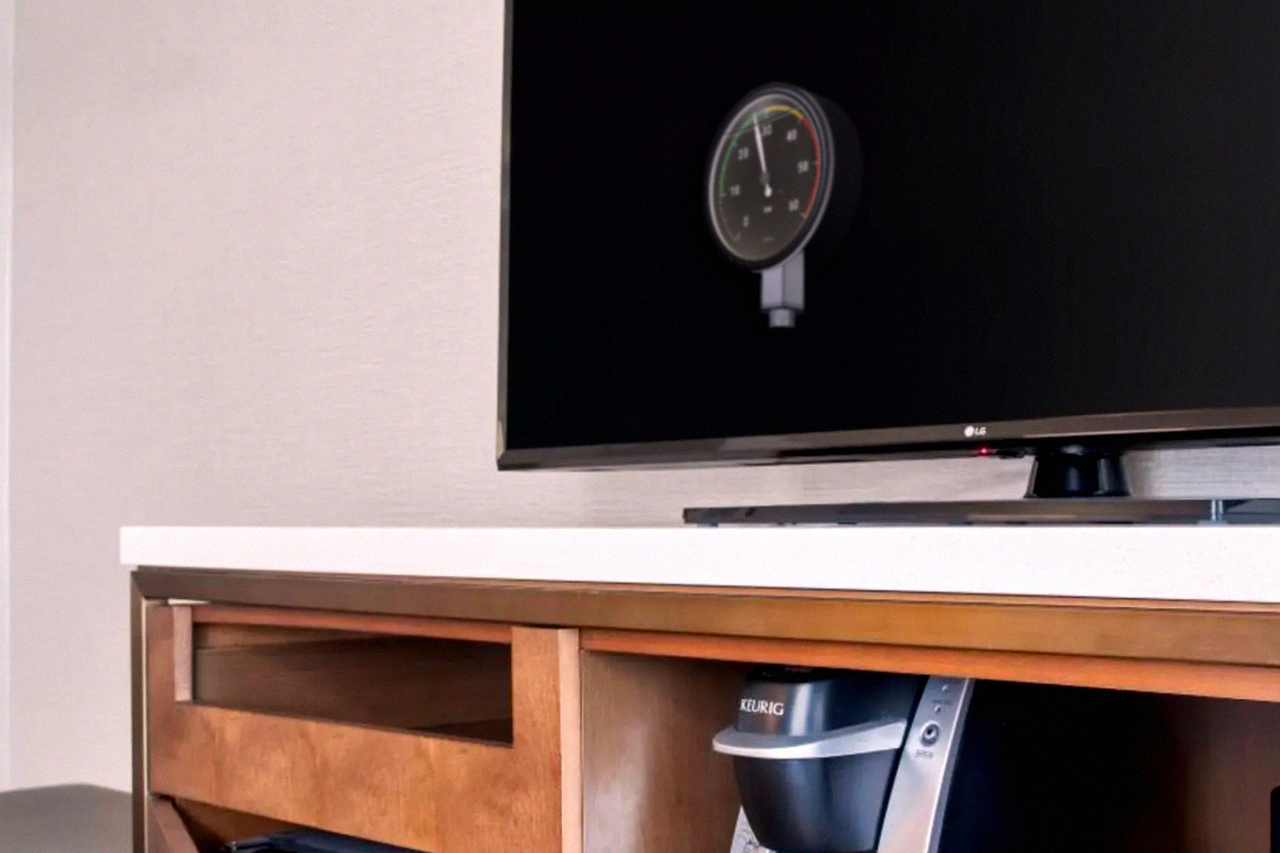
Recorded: 27.5 bar
